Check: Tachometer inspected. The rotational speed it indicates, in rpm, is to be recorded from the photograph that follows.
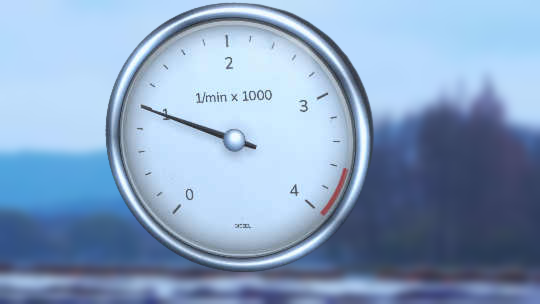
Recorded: 1000 rpm
